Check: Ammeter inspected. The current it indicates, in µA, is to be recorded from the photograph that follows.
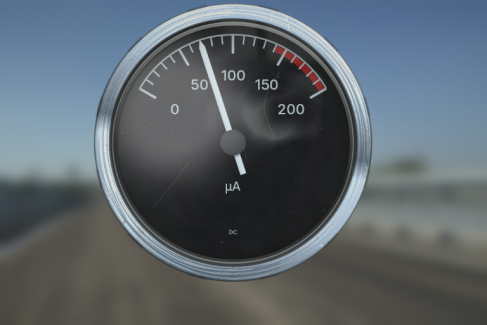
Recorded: 70 µA
